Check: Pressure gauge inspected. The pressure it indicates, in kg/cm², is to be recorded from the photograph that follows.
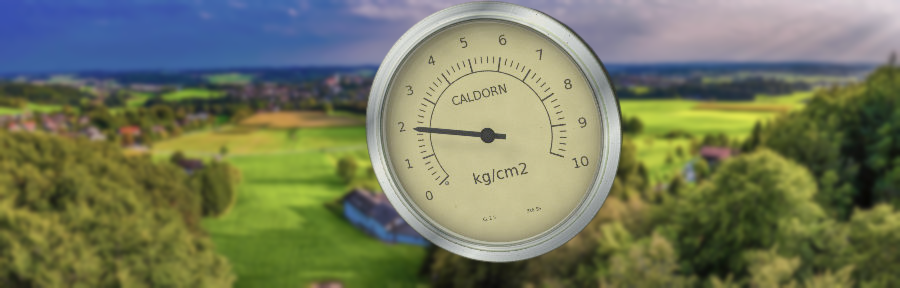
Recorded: 2 kg/cm²
